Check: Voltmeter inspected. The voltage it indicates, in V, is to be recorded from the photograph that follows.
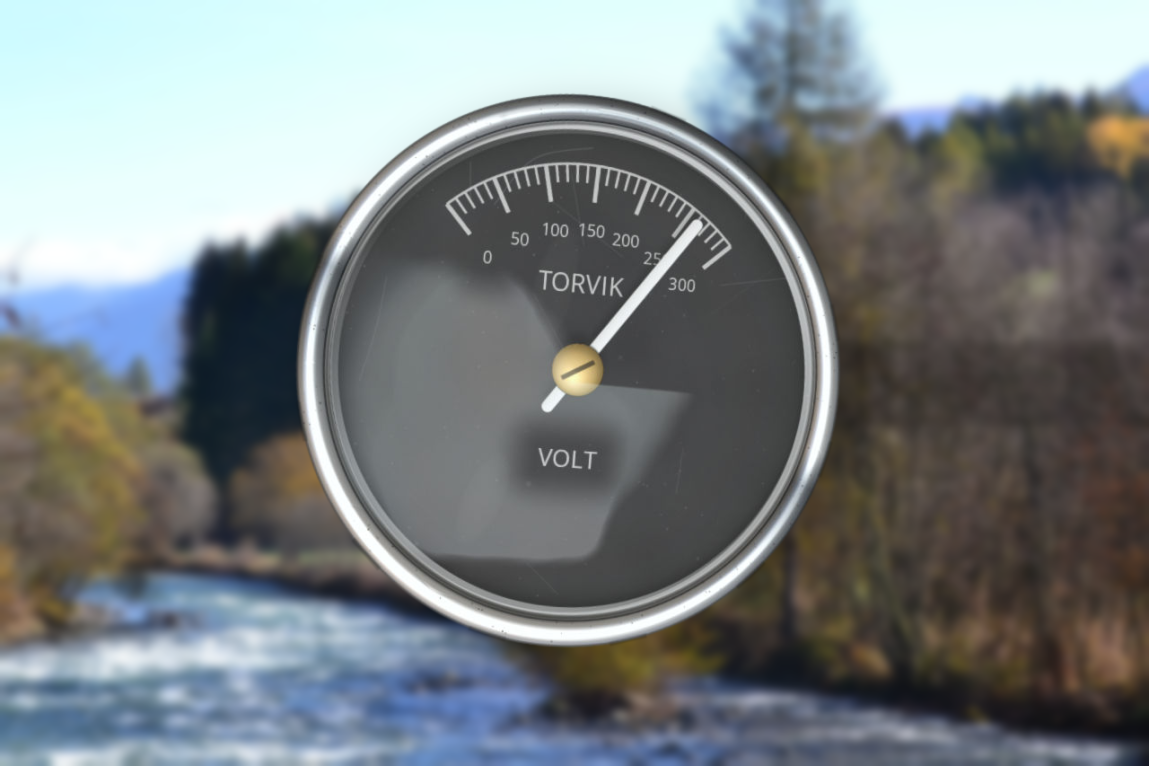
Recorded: 260 V
